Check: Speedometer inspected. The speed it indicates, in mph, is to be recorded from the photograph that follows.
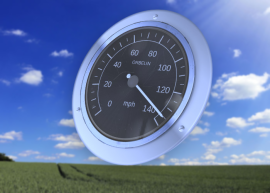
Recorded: 135 mph
